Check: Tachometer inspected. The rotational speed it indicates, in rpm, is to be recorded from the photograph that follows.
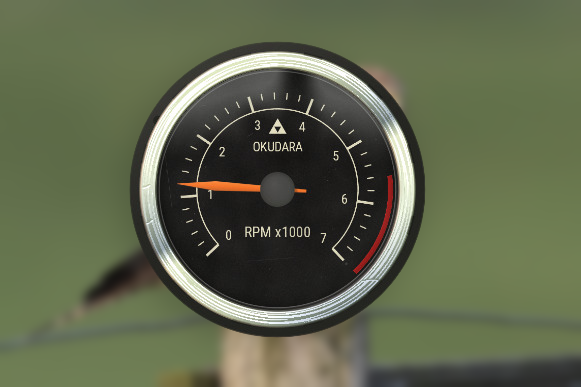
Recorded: 1200 rpm
